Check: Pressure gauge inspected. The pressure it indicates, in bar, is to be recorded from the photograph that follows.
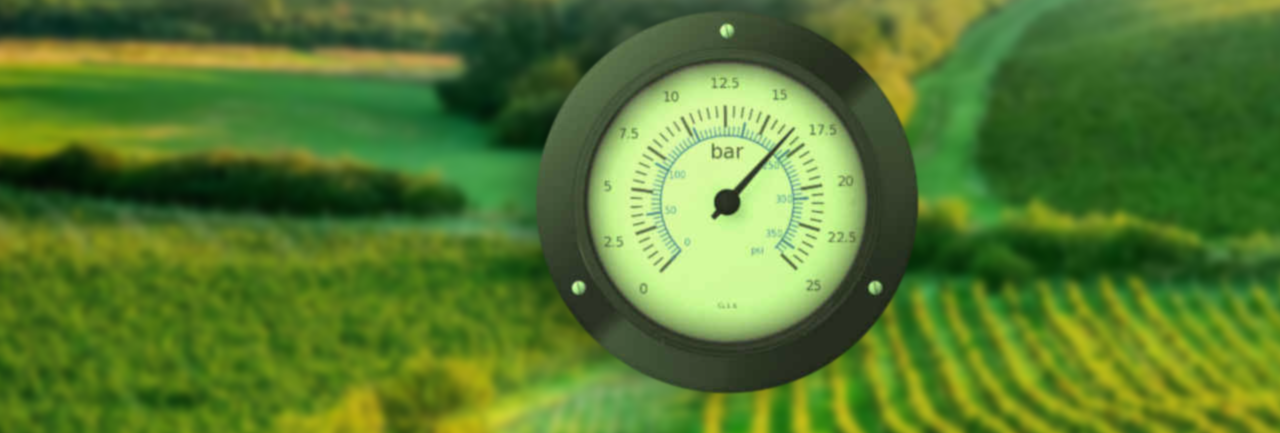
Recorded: 16.5 bar
